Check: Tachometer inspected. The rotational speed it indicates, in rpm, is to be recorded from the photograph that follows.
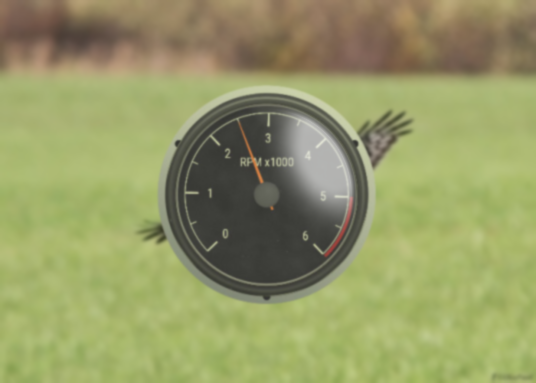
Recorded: 2500 rpm
